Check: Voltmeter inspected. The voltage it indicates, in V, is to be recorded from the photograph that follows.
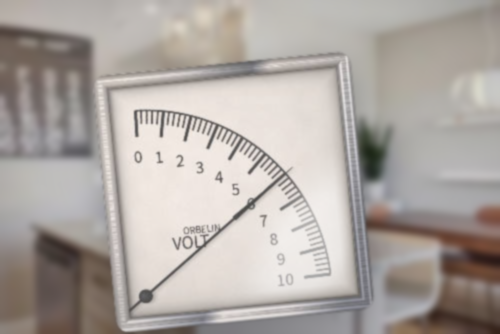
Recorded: 6 V
